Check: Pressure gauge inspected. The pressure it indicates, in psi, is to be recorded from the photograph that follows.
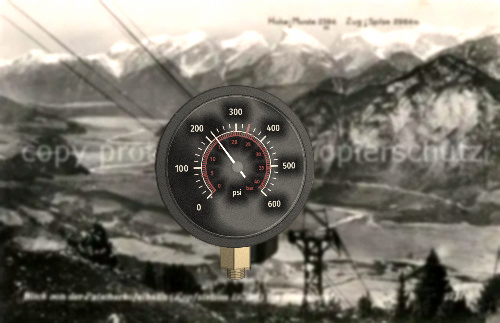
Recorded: 220 psi
